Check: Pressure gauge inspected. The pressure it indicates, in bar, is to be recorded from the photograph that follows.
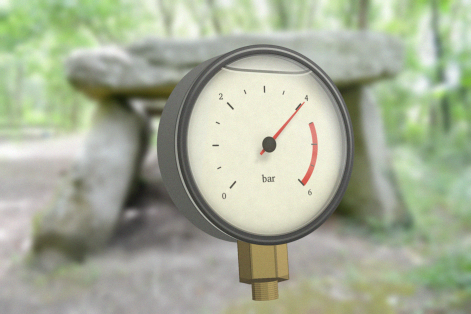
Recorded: 4 bar
